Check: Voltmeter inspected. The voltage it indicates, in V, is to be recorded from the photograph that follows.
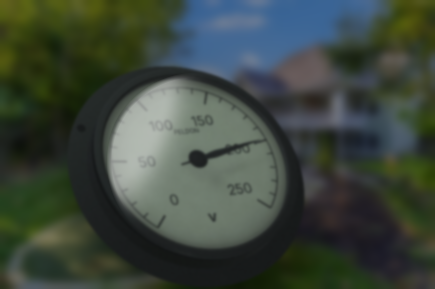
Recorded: 200 V
